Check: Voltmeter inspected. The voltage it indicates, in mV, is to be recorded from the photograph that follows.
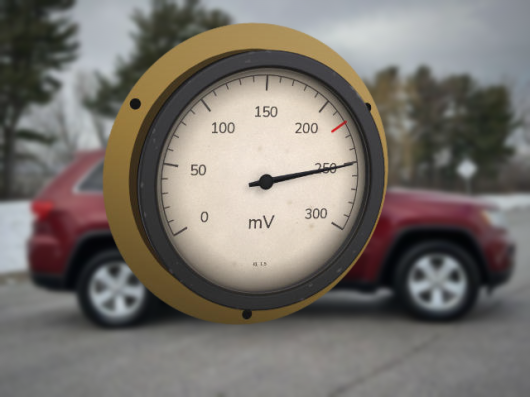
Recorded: 250 mV
